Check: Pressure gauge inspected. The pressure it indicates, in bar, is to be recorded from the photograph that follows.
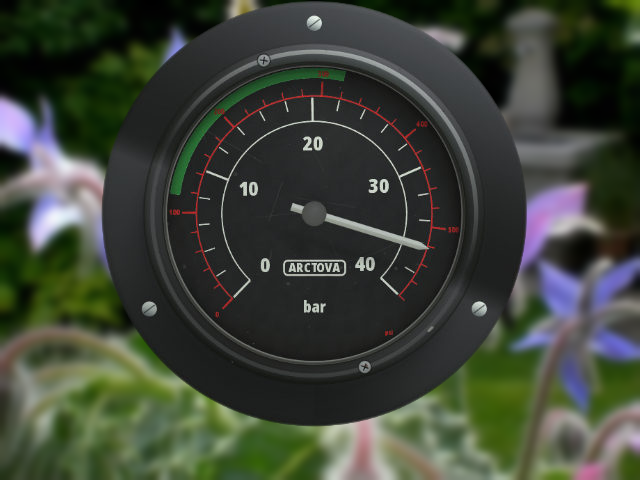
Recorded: 36 bar
